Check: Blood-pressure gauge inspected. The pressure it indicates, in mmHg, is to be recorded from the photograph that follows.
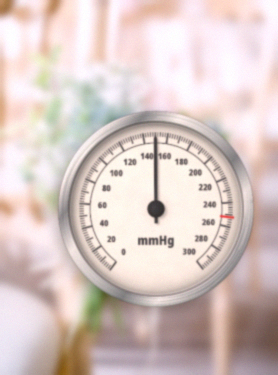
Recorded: 150 mmHg
